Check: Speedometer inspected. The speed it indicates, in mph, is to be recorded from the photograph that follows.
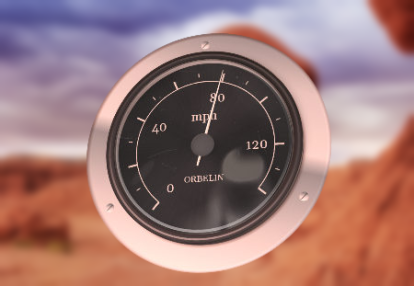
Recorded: 80 mph
